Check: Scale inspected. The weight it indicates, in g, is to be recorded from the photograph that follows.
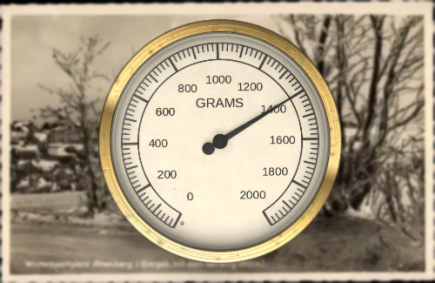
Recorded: 1400 g
